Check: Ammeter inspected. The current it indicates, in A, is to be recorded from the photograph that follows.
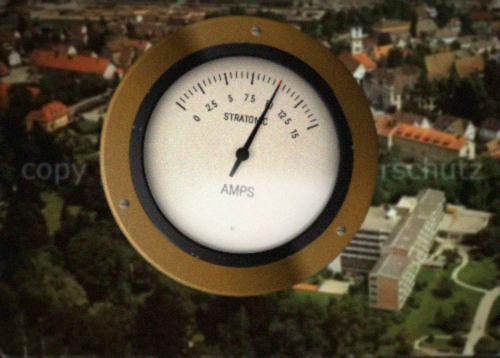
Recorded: 10 A
